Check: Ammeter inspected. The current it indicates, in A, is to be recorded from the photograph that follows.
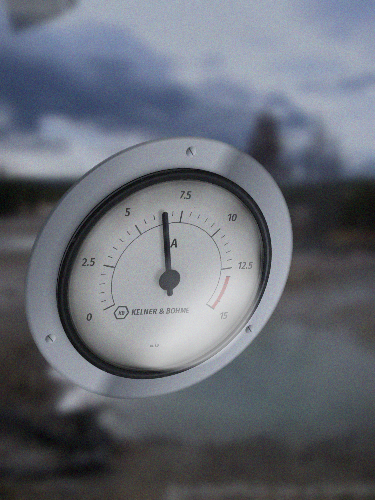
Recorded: 6.5 A
